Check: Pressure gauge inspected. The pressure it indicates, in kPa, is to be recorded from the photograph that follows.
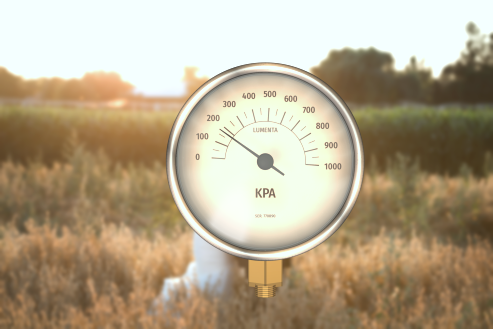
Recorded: 175 kPa
